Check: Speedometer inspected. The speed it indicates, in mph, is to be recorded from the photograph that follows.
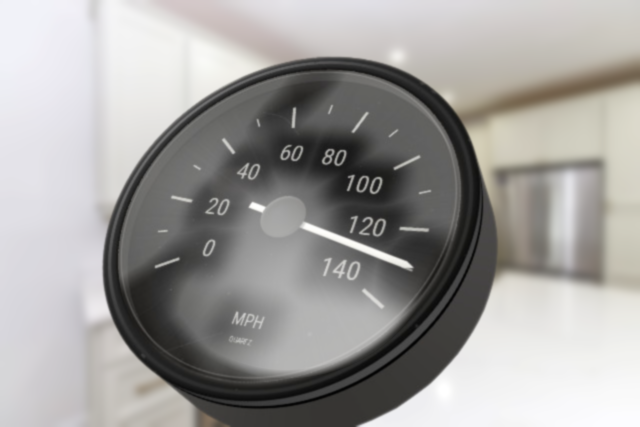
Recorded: 130 mph
